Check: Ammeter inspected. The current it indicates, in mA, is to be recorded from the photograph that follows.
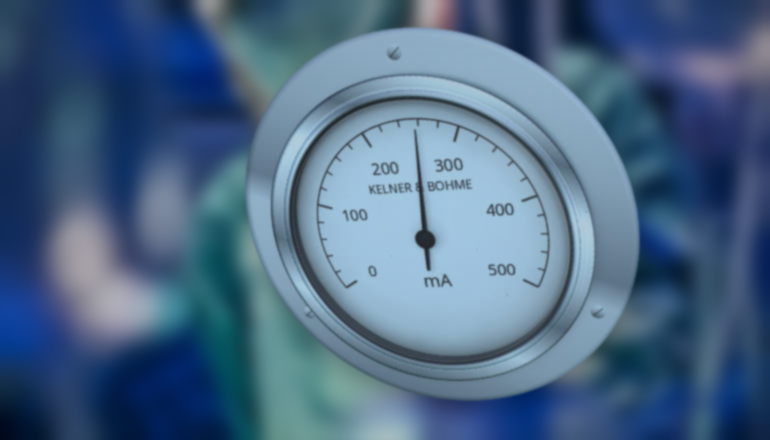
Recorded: 260 mA
